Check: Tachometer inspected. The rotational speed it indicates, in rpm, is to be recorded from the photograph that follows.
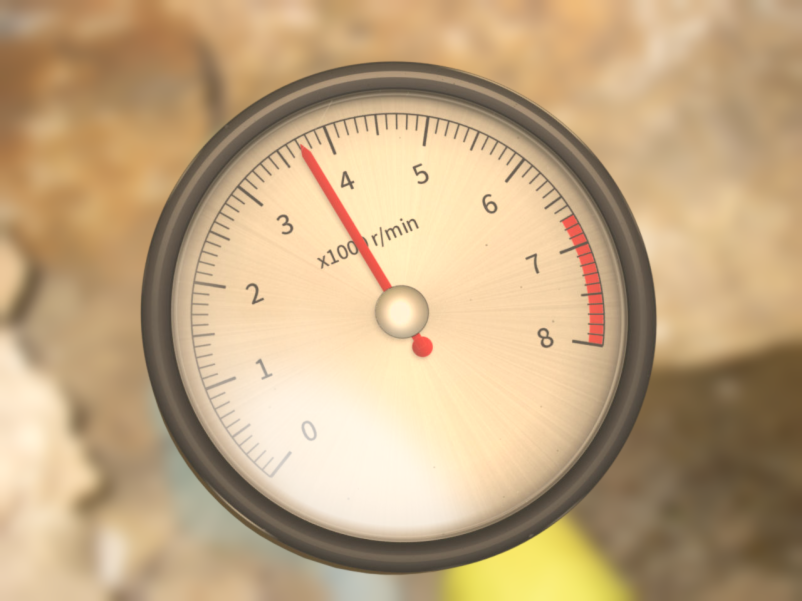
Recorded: 3700 rpm
